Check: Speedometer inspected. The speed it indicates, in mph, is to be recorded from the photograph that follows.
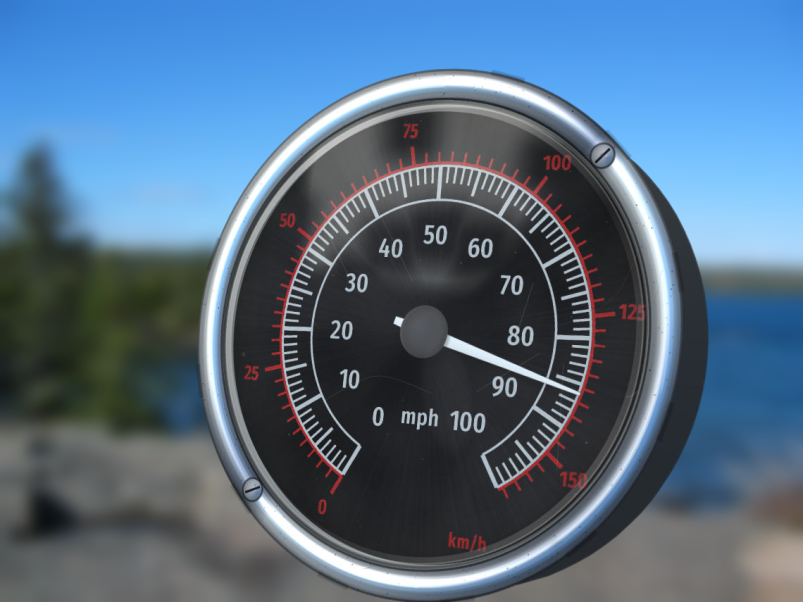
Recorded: 86 mph
